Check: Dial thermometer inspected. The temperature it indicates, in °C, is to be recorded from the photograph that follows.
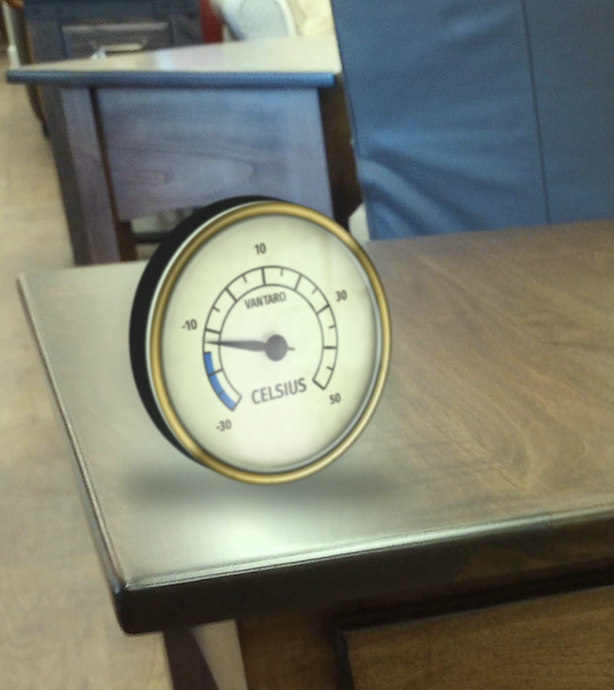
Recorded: -12.5 °C
